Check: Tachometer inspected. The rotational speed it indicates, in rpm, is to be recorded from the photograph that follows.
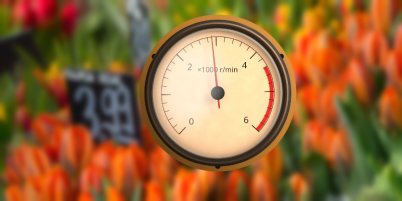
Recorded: 2900 rpm
